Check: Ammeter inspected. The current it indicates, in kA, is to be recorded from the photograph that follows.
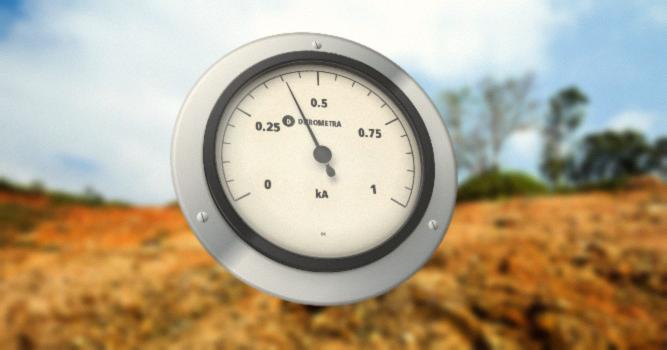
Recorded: 0.4 kA
